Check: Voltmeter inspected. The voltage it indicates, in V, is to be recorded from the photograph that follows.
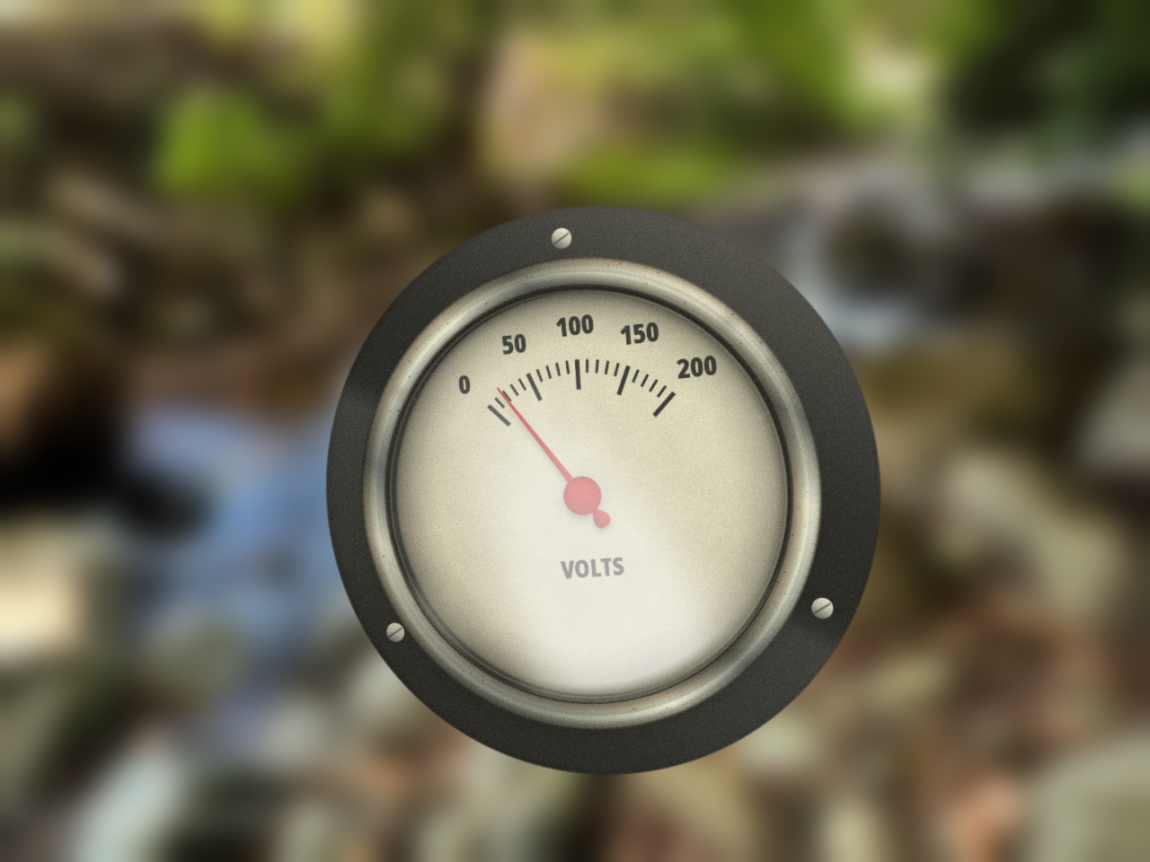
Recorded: 20 V
